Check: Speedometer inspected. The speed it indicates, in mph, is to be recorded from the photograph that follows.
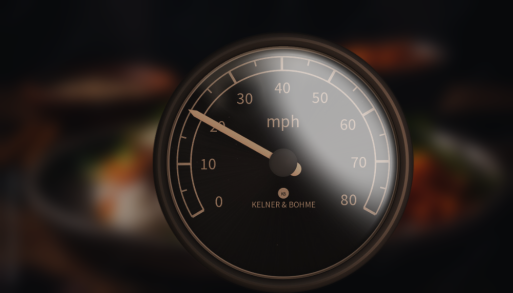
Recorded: 20 mph
